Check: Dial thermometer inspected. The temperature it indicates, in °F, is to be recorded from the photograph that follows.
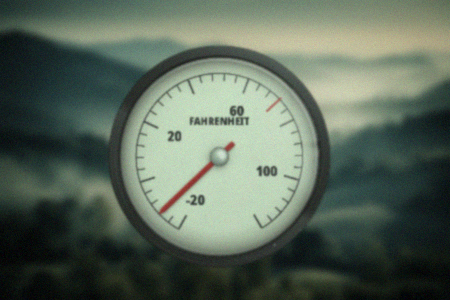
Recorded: -12 °F
